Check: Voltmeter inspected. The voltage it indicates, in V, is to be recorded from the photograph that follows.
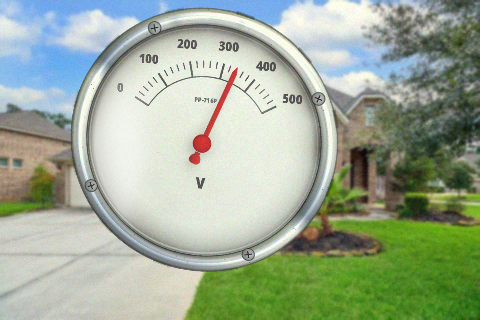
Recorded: 340 V
